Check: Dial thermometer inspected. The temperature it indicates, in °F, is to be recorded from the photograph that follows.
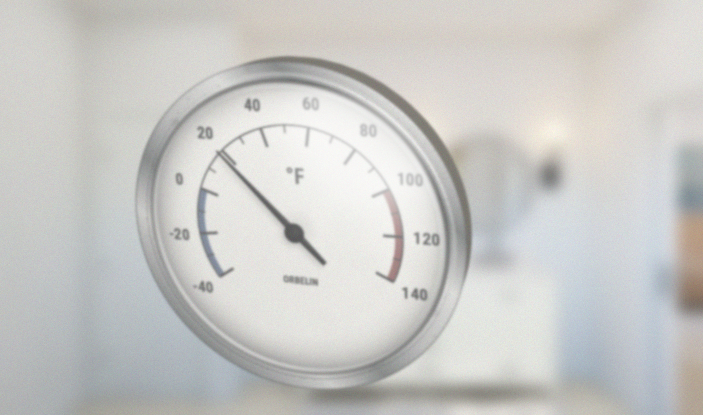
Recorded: 20 °F
